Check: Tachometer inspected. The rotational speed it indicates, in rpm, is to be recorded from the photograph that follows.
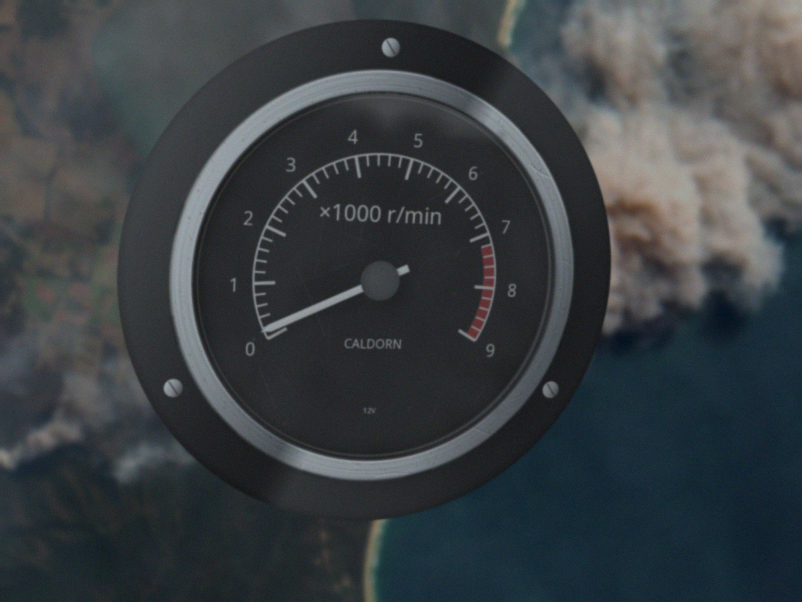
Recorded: 200 rpm
